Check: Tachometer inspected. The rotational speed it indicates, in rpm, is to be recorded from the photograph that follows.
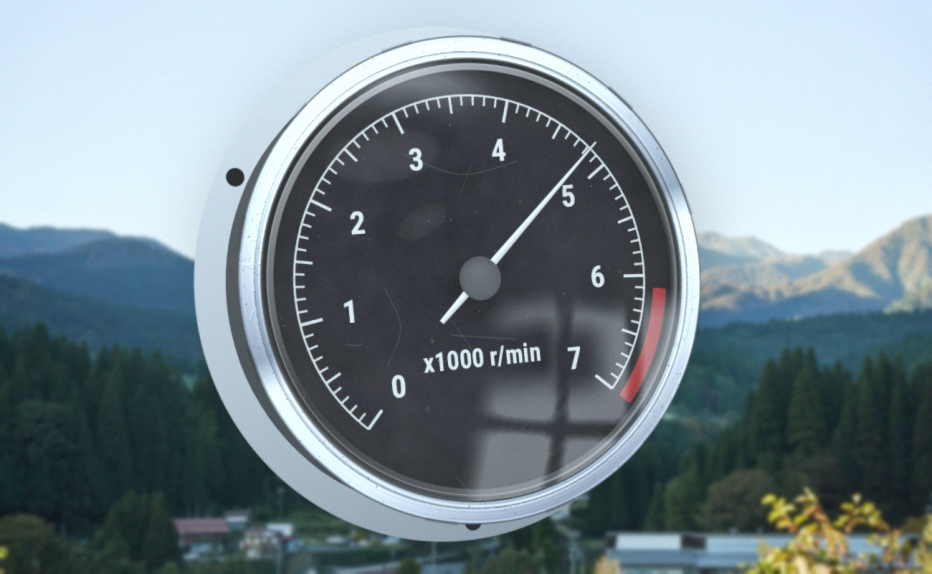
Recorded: 4800 rpm
